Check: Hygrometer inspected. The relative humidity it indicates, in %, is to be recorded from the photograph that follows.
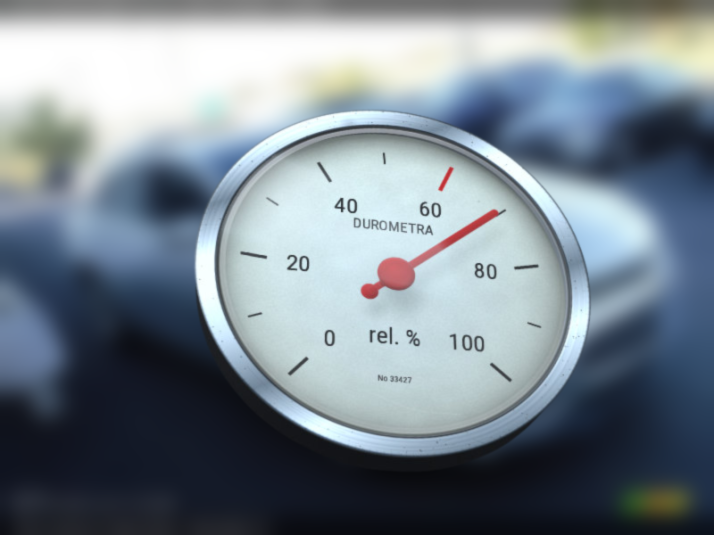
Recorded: 70 %
